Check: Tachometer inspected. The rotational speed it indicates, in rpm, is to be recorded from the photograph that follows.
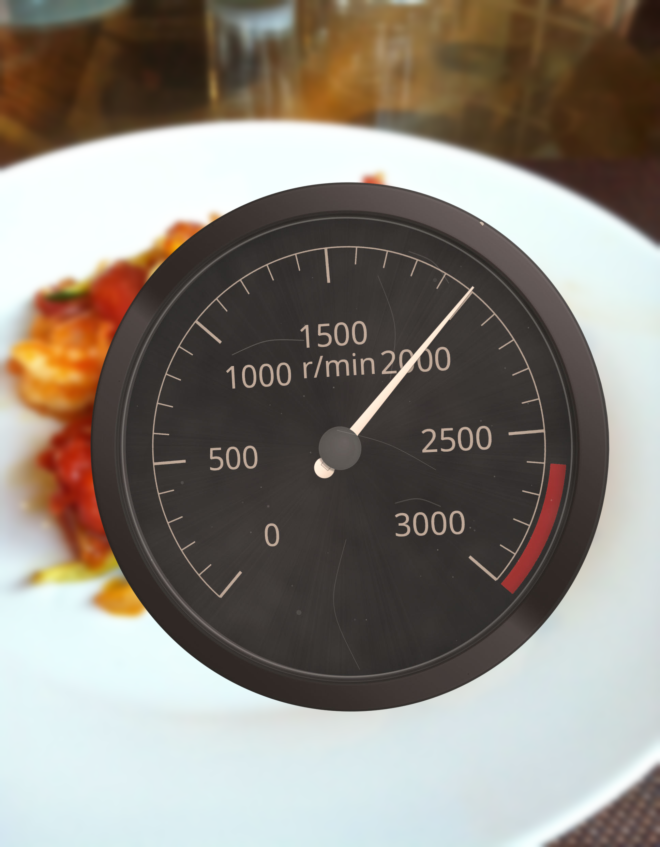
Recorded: 2000 rpm
